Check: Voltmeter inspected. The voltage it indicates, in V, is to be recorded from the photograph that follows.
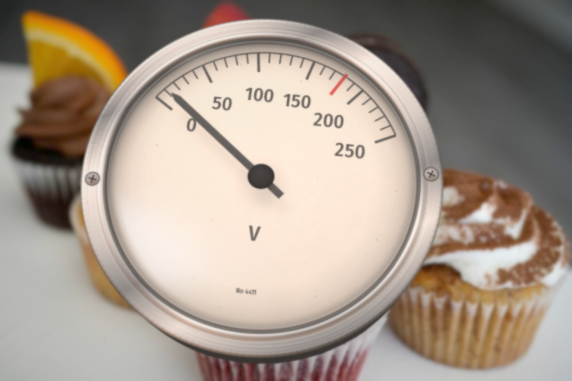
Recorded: 10 V
